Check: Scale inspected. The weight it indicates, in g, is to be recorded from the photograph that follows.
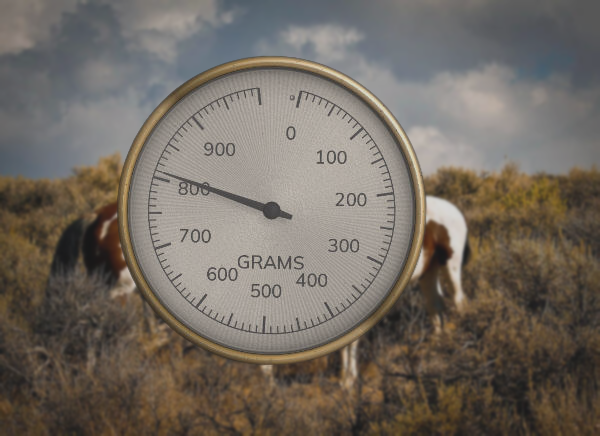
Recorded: 810 g
